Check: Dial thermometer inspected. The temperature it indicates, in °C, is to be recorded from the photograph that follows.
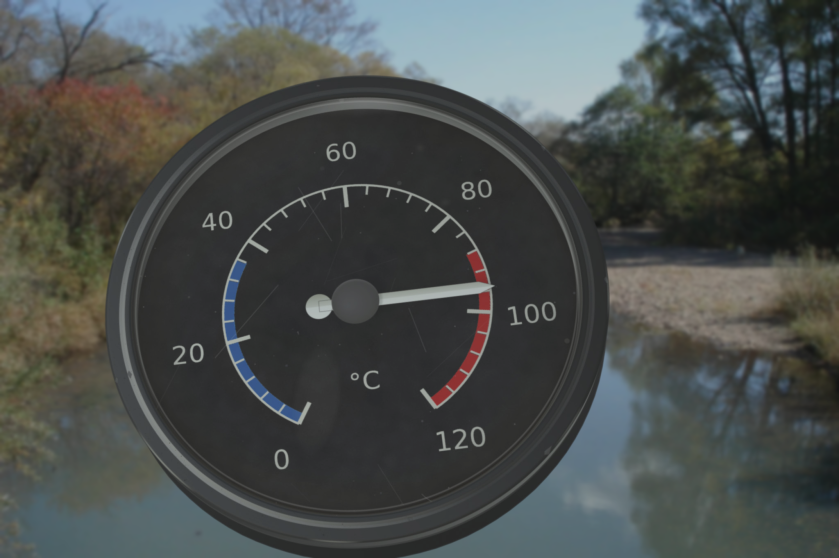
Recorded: 96 °C
